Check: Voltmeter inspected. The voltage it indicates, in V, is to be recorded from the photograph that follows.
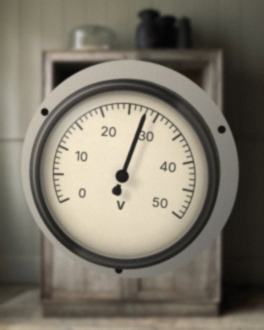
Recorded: 28 V
